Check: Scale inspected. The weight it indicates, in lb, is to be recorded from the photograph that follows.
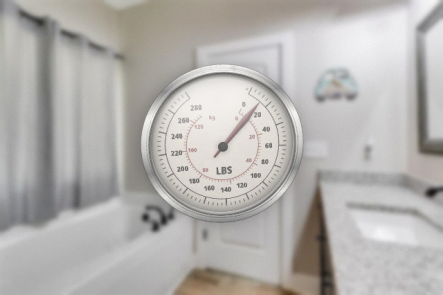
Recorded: 12 lb
